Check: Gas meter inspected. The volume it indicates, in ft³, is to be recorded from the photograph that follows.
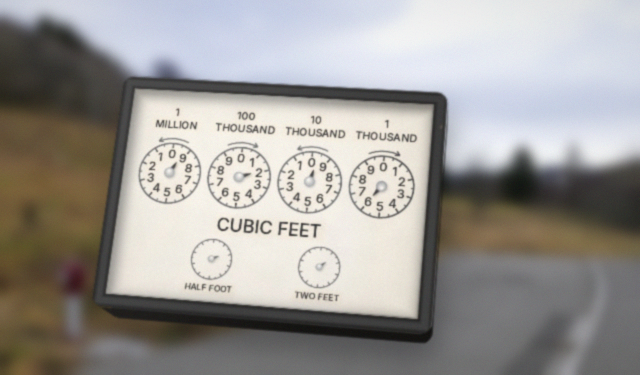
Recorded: 919600 ft³
